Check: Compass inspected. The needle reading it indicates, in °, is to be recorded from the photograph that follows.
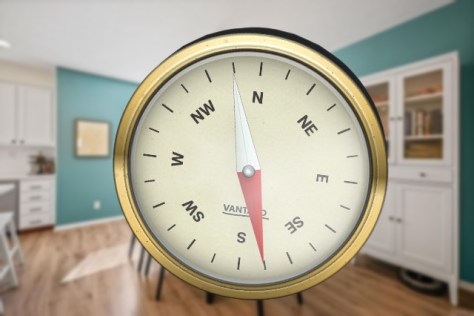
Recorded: 165 °
